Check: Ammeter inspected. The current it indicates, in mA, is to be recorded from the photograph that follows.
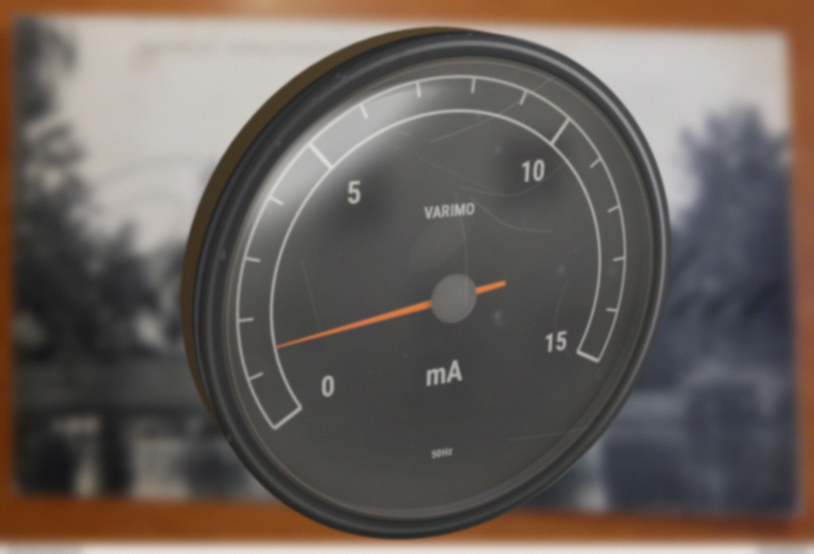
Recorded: 1.5 mA
